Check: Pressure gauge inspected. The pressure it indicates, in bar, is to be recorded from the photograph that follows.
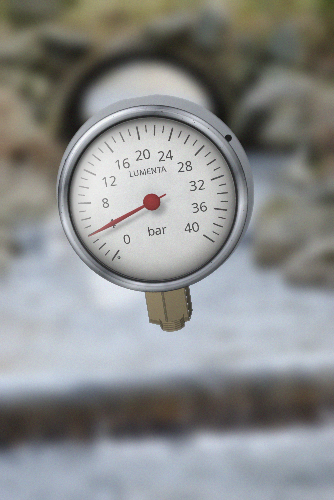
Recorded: 4 bar
